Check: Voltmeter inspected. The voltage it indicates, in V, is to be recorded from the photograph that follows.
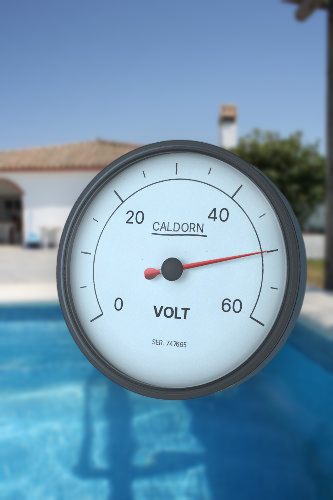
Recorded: 50 V
